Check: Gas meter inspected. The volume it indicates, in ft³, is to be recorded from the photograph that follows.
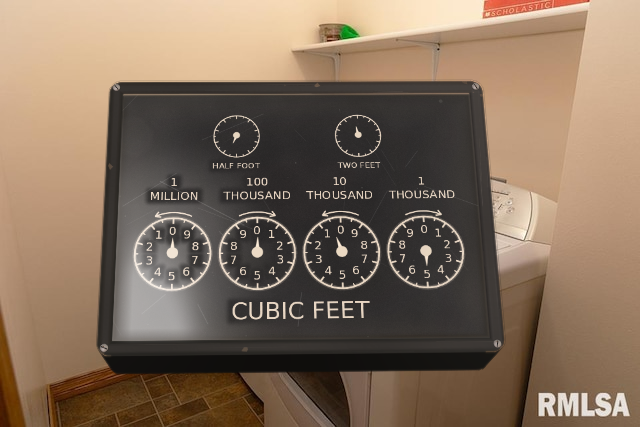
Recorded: 500 ft³
